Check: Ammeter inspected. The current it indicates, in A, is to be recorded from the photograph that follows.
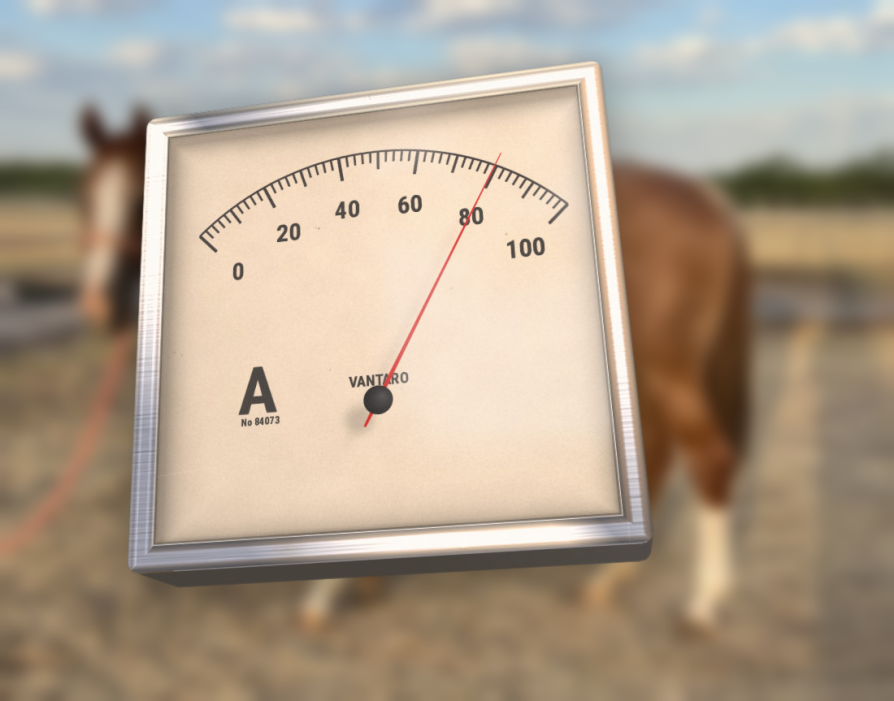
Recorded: 80 A
